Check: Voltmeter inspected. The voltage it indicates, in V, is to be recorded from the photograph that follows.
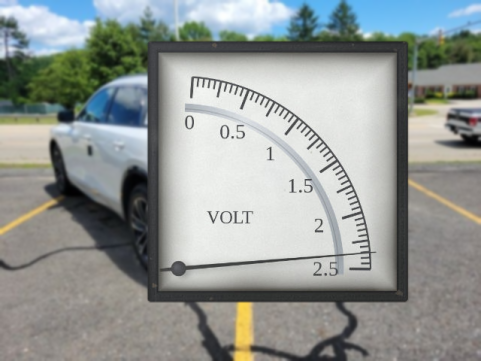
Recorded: 2.35 V
